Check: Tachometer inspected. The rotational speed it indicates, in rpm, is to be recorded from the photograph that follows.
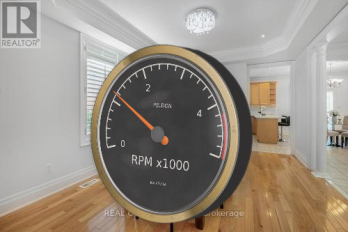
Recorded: 1200 rpm
